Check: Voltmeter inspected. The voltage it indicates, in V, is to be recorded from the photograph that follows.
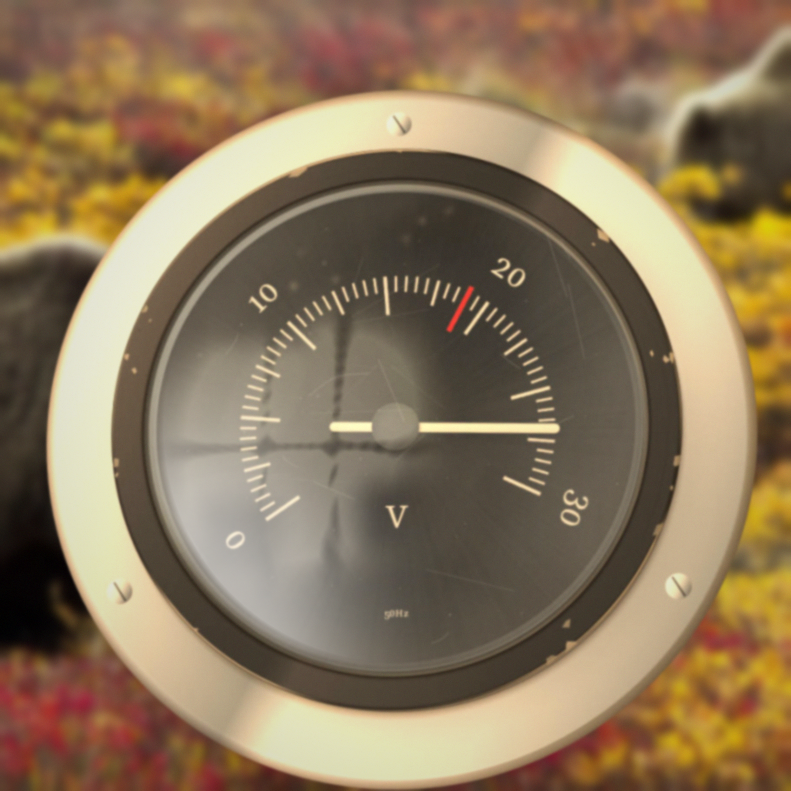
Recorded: 27 V
